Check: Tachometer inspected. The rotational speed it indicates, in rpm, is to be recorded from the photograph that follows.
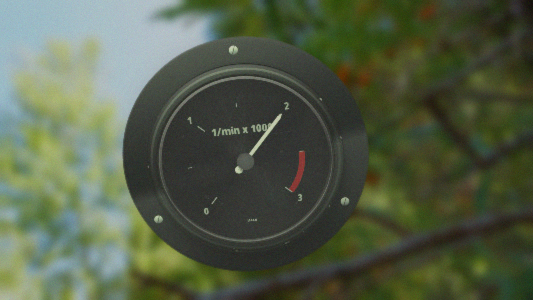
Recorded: 2000 rpm
